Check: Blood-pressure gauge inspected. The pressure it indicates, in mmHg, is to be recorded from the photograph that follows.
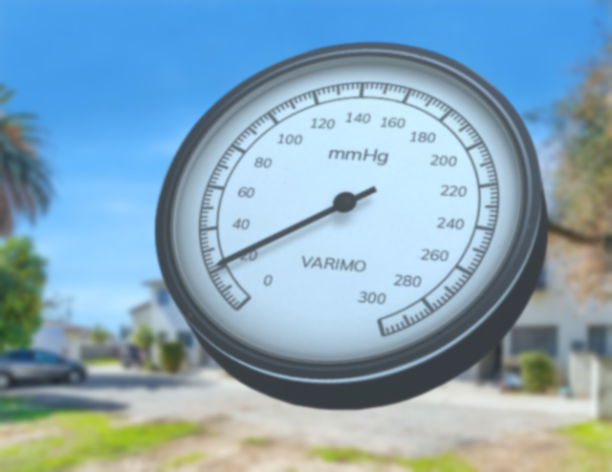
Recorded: 20 mmHg
